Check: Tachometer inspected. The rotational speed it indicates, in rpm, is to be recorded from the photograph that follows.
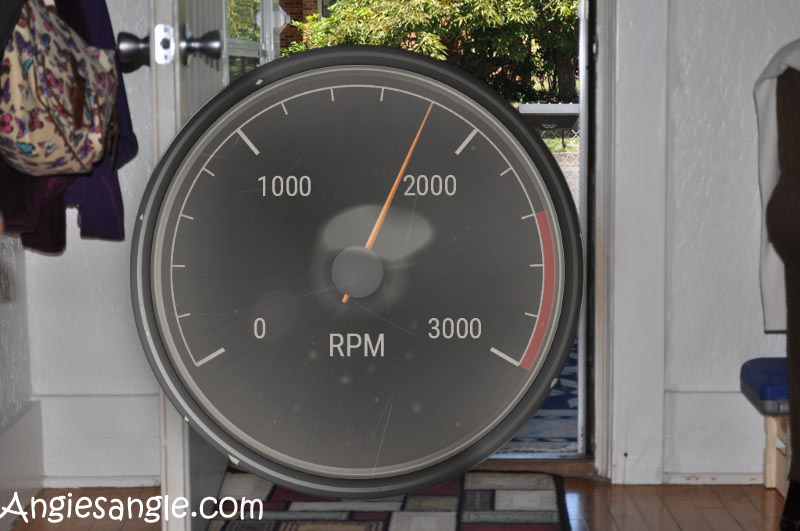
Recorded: 1800 rpm
